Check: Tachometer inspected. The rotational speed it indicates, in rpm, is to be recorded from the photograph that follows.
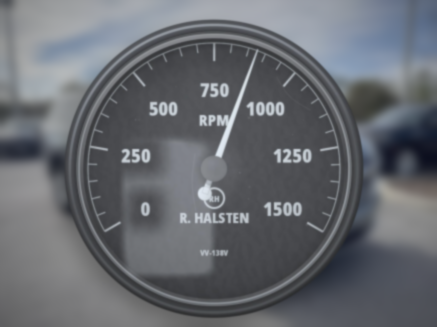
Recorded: 875 rpm
